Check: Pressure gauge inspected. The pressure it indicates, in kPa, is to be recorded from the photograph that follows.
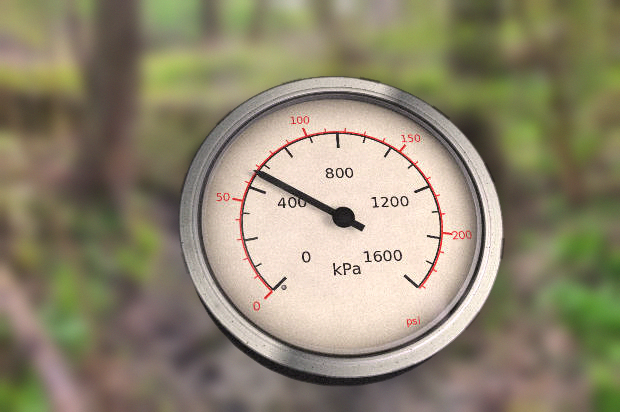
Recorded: 450 kPa
